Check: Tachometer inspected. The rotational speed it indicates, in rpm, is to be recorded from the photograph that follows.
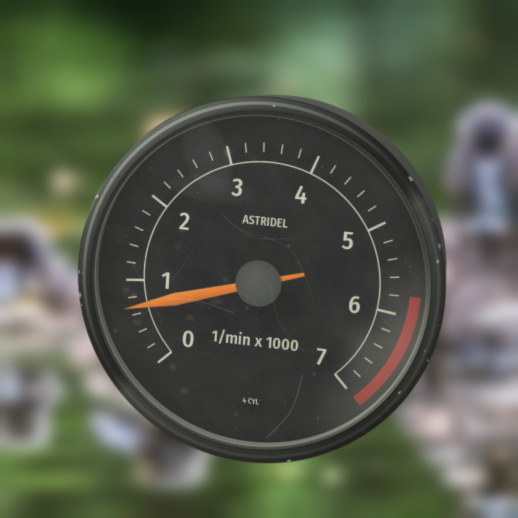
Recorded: 700 rpm
